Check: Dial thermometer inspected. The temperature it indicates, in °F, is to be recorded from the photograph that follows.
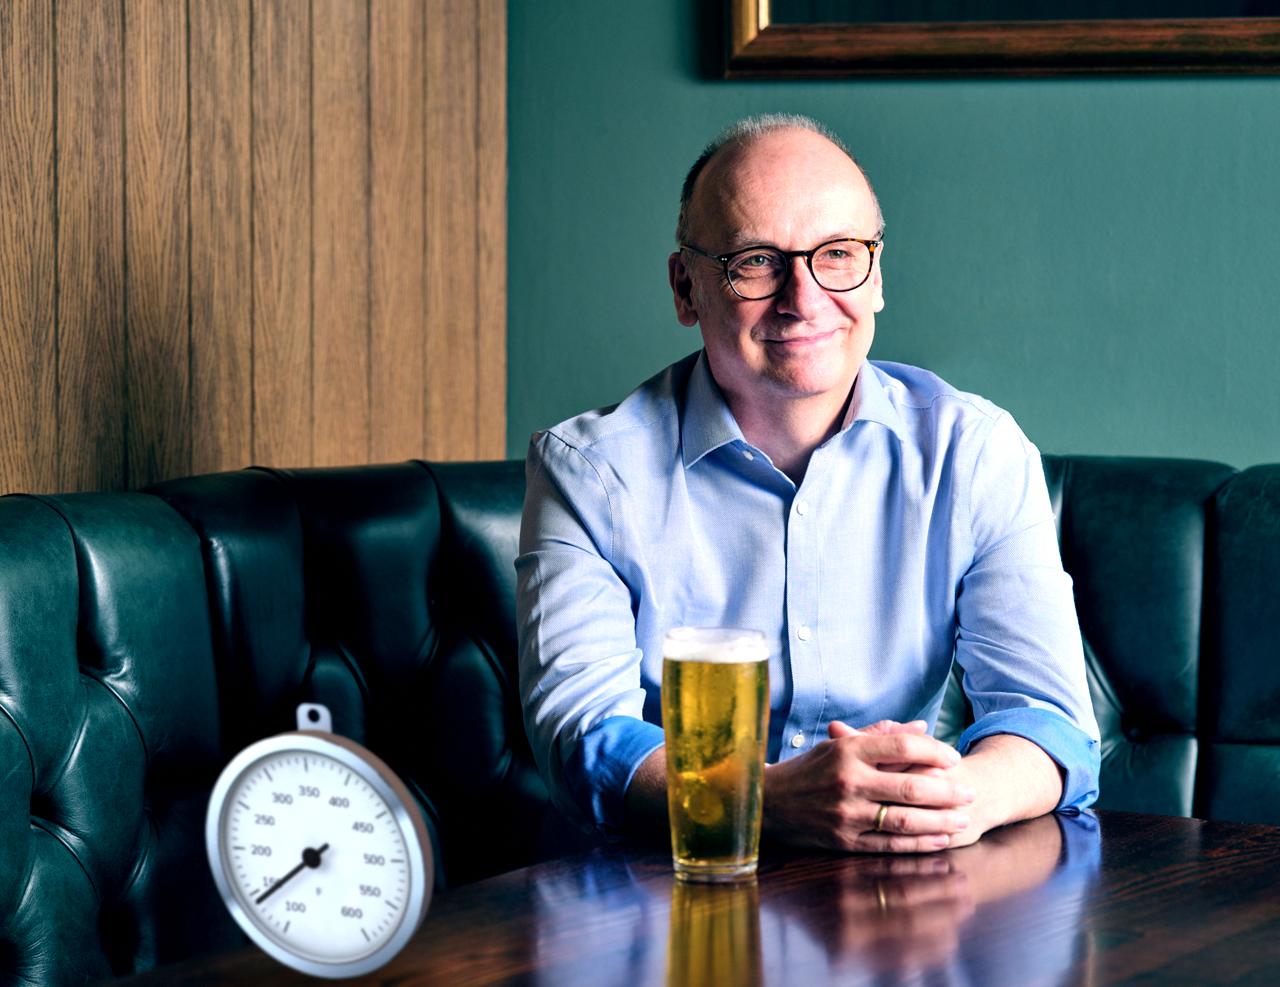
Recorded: 140 °F
